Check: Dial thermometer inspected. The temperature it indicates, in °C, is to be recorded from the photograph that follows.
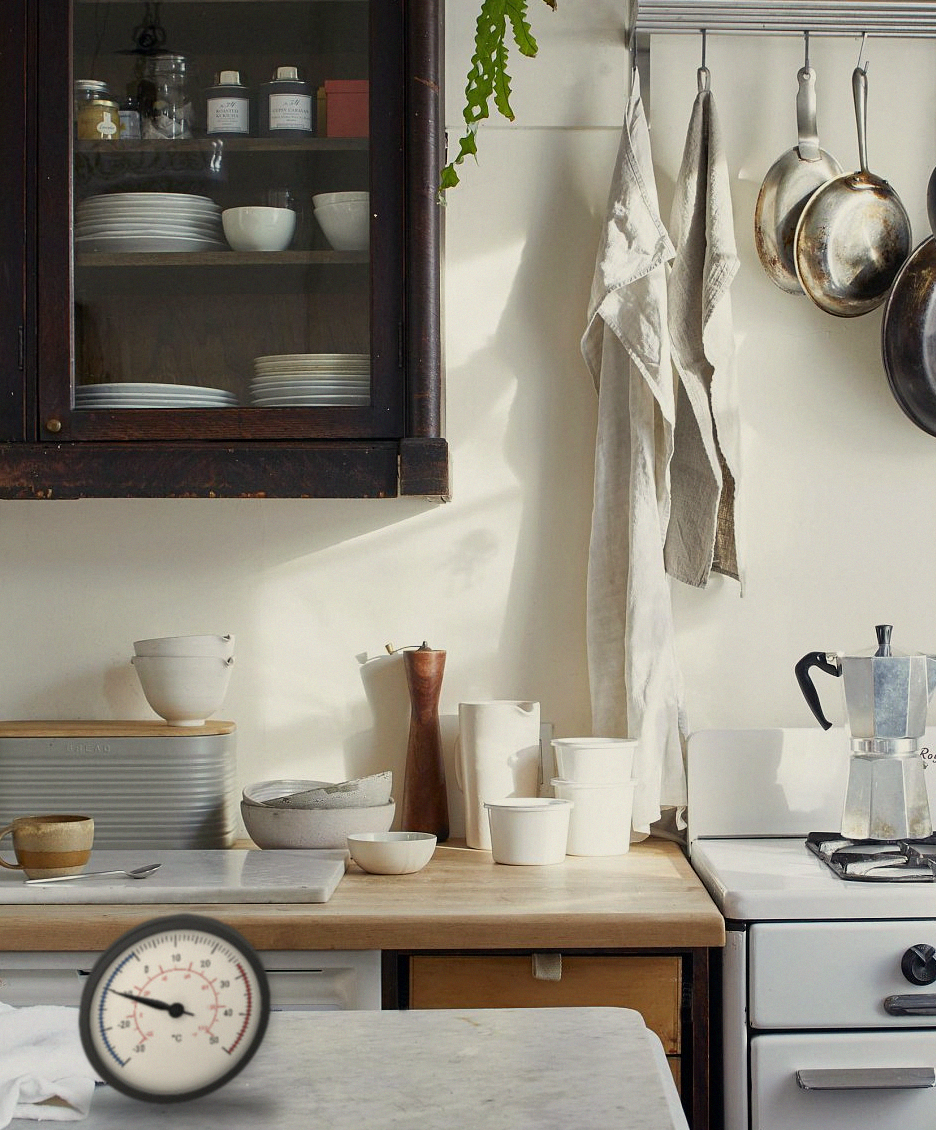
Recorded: -10 °C
